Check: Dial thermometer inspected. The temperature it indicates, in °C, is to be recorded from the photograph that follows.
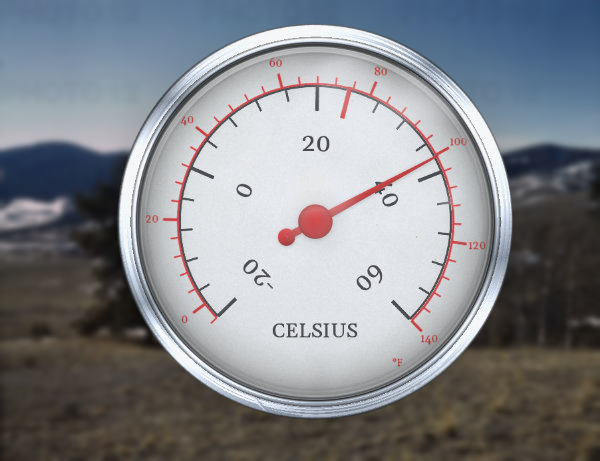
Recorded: 38 °C
